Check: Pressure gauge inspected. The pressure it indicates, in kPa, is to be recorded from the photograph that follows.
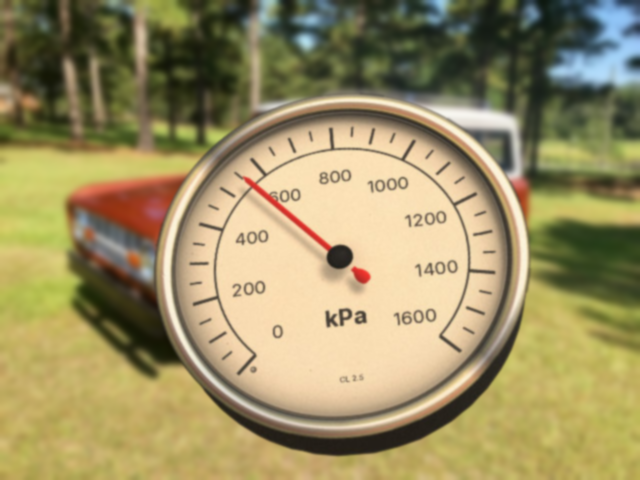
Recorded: 550 kPa
